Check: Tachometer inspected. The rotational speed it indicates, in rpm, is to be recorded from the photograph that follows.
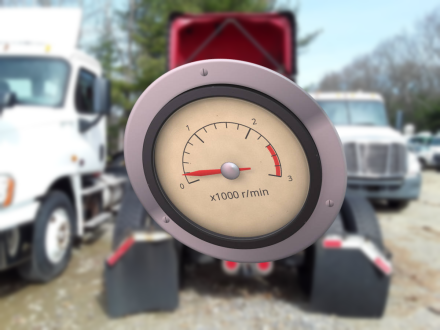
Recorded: 200 rpm
